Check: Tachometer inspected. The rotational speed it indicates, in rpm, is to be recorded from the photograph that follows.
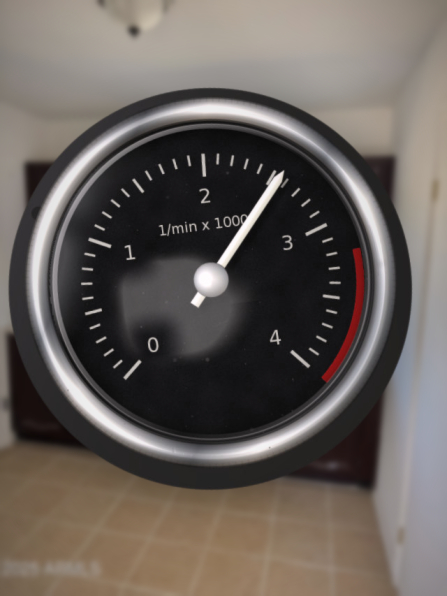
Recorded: 2550 rpm
